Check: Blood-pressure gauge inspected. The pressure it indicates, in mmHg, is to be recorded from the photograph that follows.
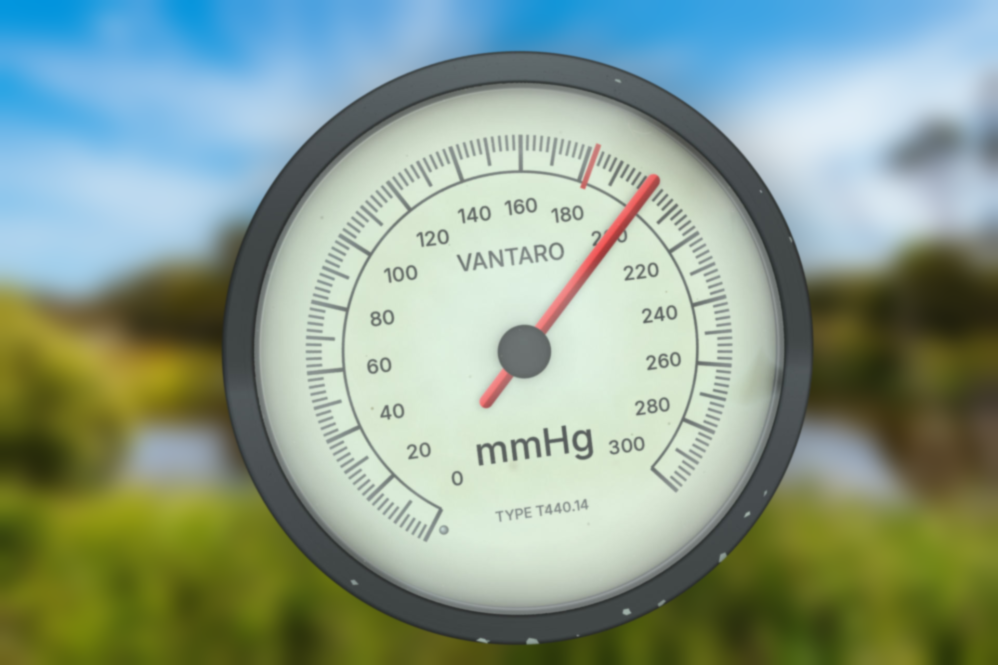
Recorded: 200 mmHg
